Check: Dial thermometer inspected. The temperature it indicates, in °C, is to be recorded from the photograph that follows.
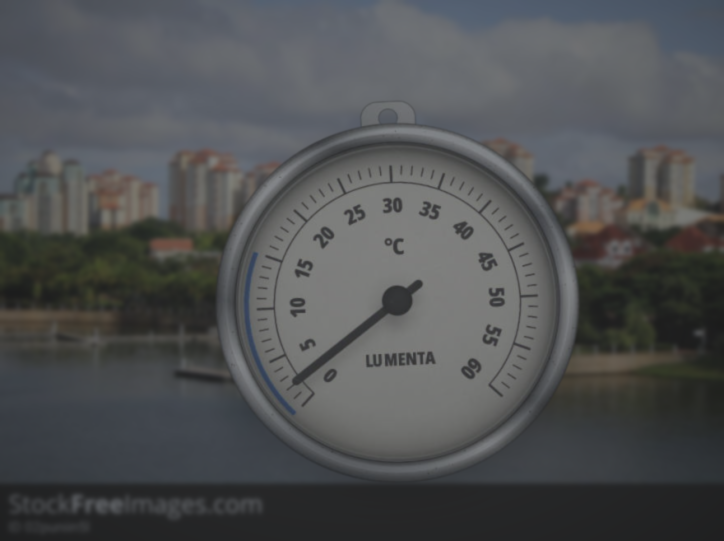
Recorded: 2 °C
